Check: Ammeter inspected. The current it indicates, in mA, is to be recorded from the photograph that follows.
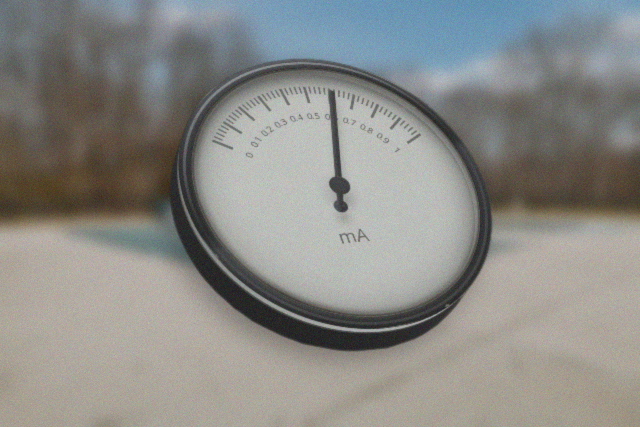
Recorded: 0.6 mA
